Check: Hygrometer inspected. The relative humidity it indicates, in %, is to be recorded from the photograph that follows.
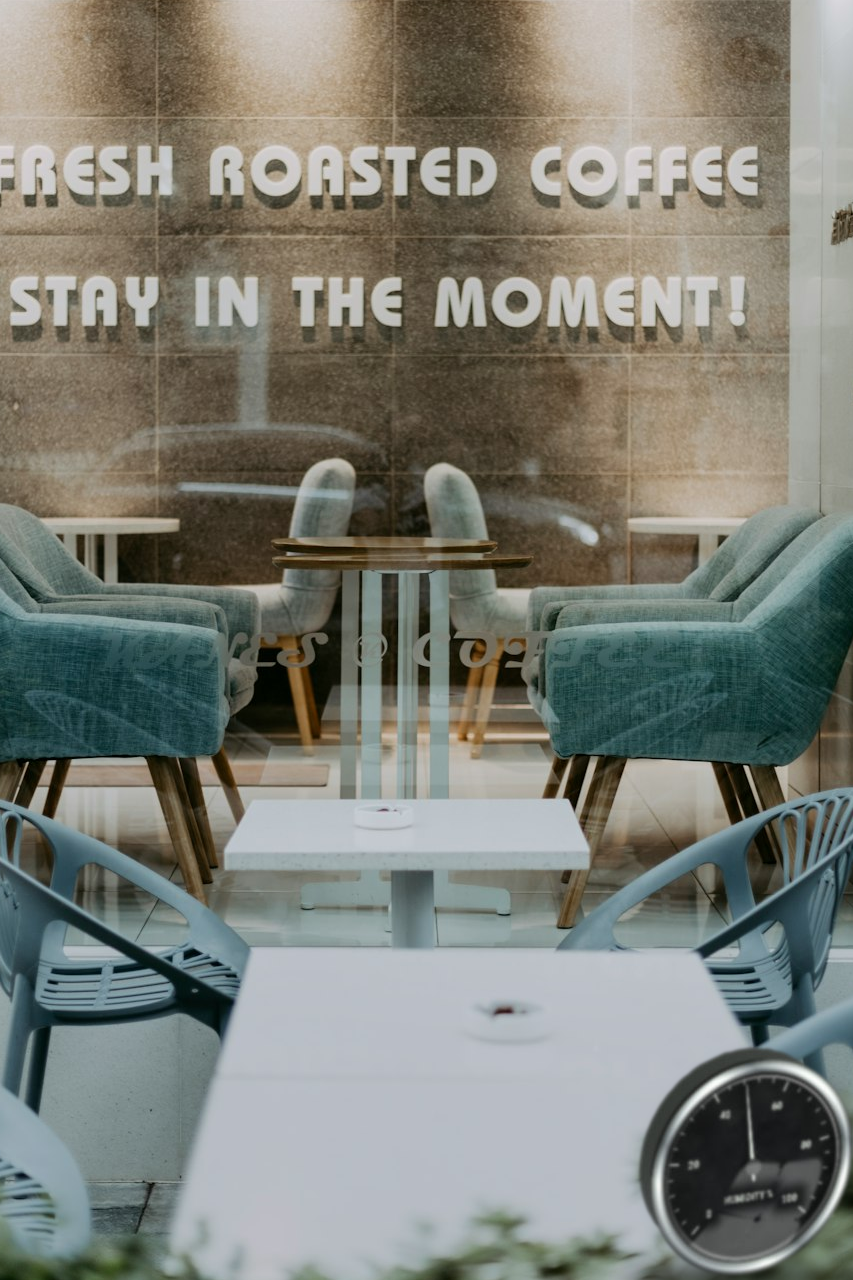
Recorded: 48 %
